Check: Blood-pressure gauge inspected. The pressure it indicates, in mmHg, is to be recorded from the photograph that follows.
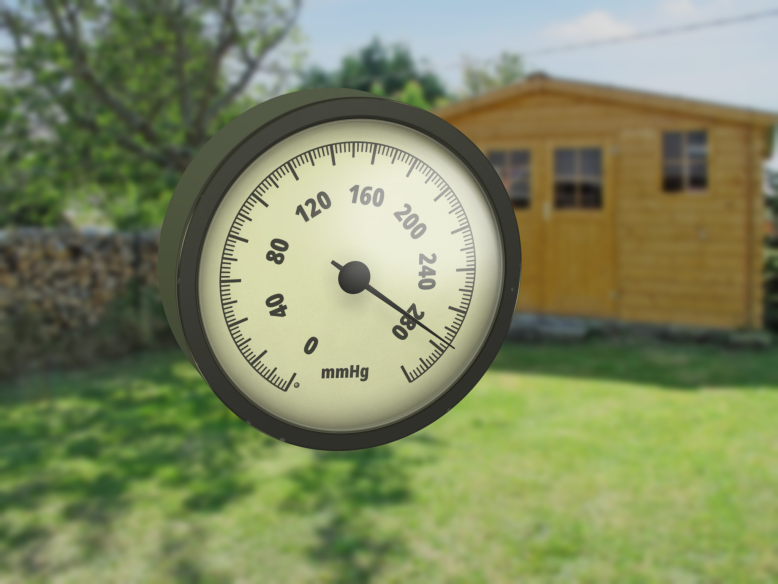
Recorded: 276 mmHg
